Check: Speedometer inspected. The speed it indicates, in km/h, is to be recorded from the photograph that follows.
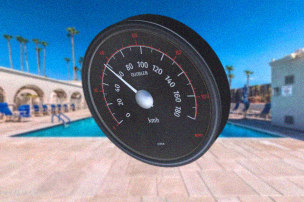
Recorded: 60 km/h
